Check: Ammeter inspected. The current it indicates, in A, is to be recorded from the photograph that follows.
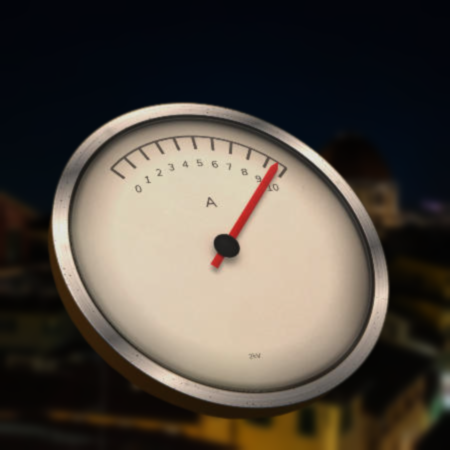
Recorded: 9.5 A
